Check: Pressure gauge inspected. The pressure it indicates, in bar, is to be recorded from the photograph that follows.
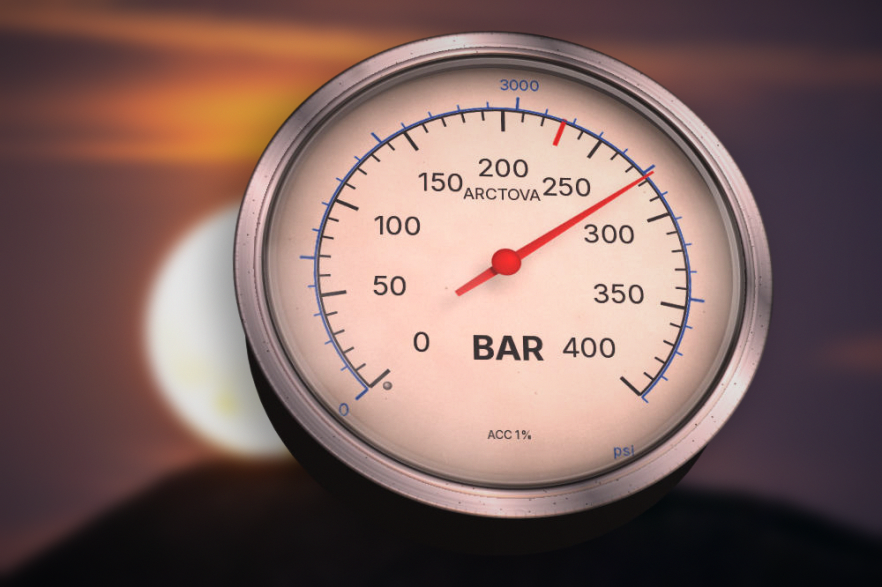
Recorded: 280 bar
